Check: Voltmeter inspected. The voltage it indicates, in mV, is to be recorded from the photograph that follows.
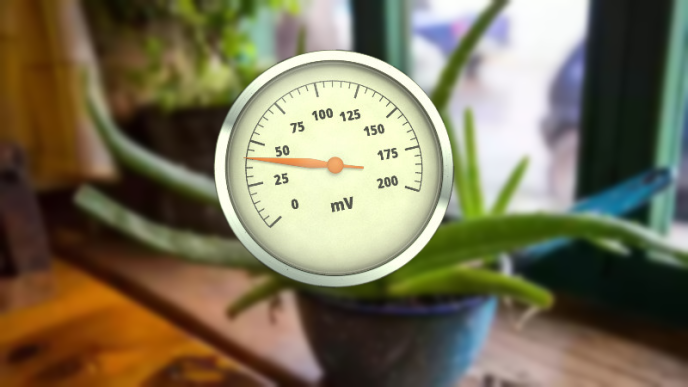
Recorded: 40 mV
